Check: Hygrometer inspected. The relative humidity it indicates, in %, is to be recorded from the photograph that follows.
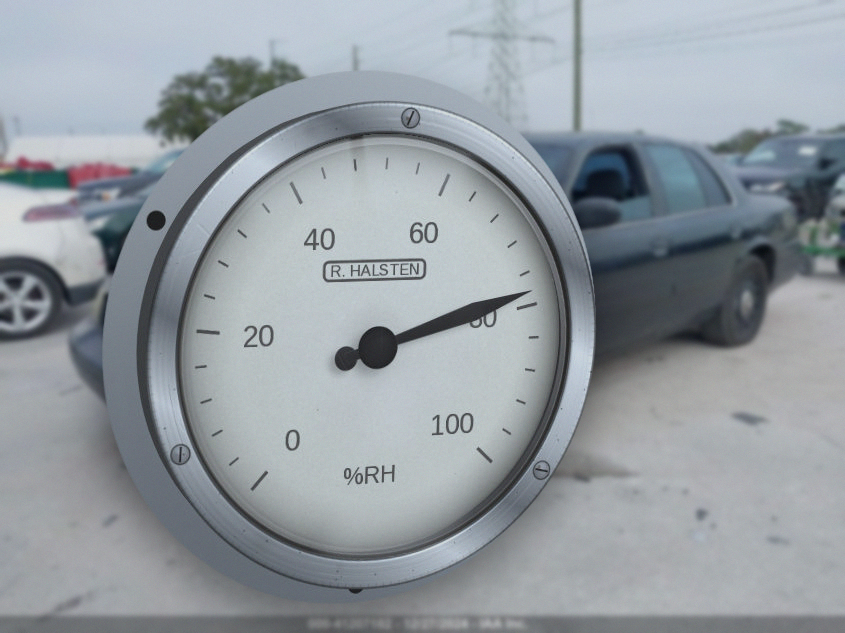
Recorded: 78 %
